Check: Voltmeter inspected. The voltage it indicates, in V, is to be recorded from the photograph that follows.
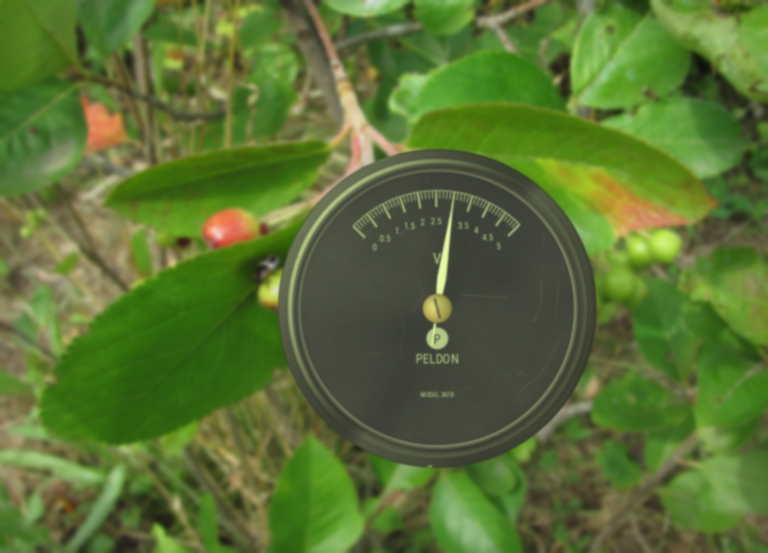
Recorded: 3 V
